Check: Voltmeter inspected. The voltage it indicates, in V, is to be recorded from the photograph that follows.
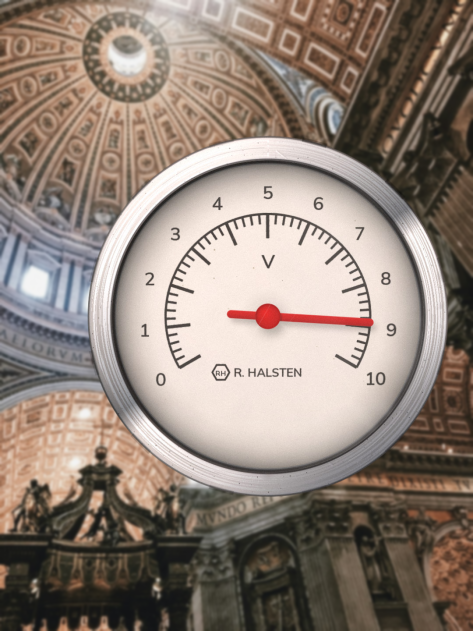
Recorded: 8.9 V
